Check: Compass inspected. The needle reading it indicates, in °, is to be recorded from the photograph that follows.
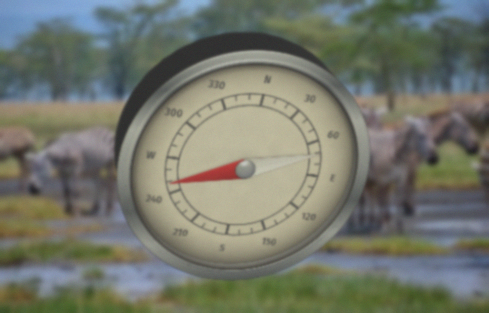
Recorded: 250 °
